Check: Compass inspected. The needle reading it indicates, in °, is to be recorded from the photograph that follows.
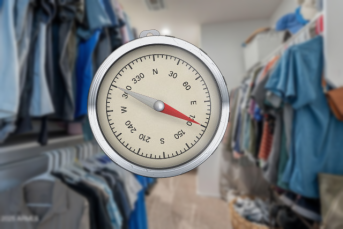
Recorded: 120 °
